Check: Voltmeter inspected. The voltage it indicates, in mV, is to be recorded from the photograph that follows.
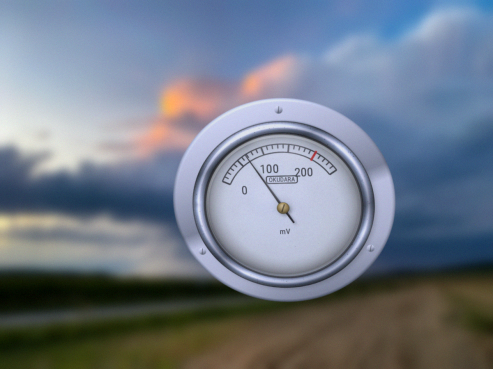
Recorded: 70 mV
